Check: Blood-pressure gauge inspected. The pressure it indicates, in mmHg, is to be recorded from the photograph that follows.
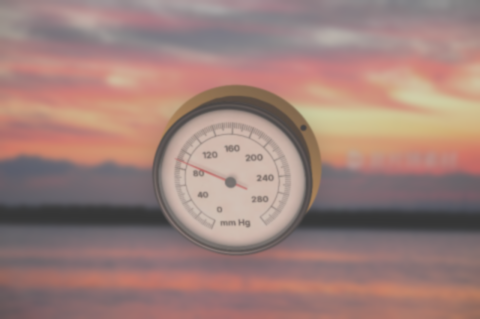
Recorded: 90 mmHg
